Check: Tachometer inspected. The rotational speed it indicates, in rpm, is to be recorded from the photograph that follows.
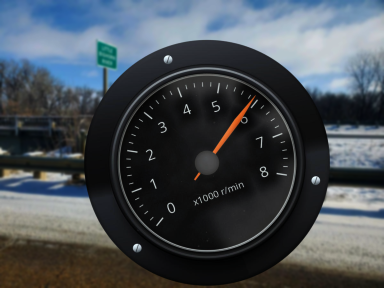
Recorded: 5900 rpm
